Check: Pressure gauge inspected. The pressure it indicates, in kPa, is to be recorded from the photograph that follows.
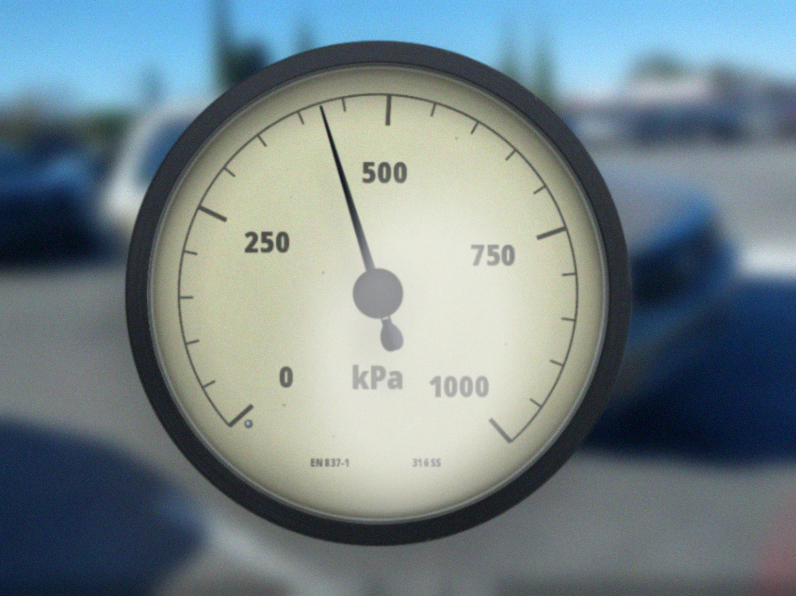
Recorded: 425 kPa
